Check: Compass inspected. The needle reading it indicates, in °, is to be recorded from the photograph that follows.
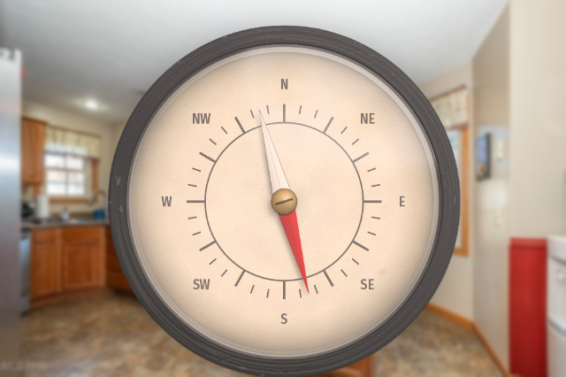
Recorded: 165 °
